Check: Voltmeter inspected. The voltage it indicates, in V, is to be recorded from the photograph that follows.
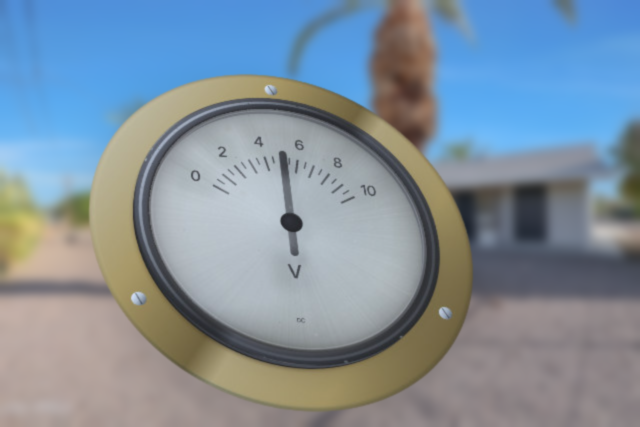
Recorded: 5 V
